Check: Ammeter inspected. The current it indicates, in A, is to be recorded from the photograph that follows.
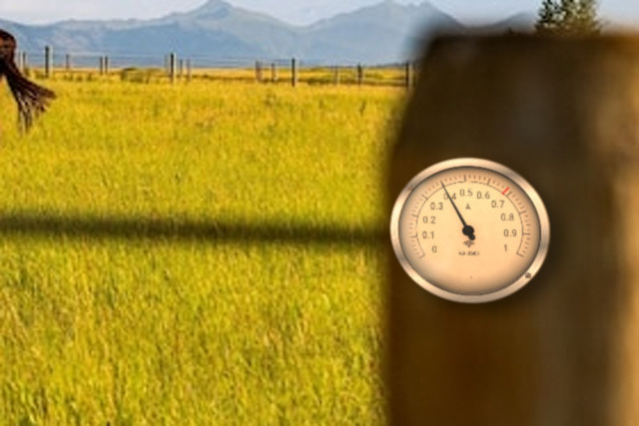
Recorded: 0.4 A
